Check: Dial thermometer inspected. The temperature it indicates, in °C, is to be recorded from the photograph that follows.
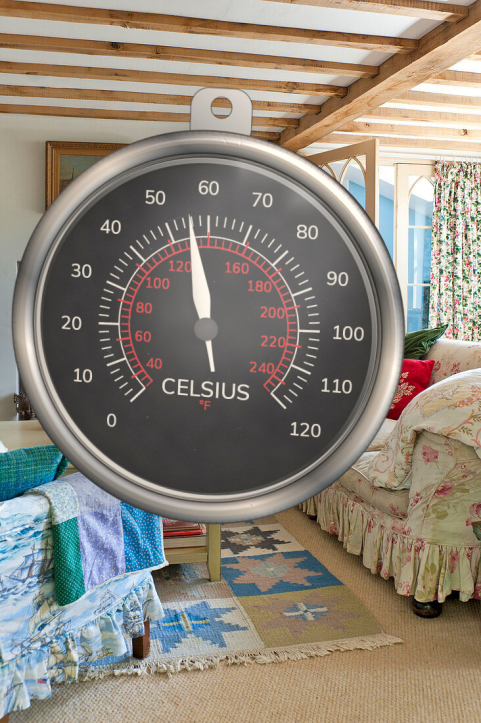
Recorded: 56 °C
